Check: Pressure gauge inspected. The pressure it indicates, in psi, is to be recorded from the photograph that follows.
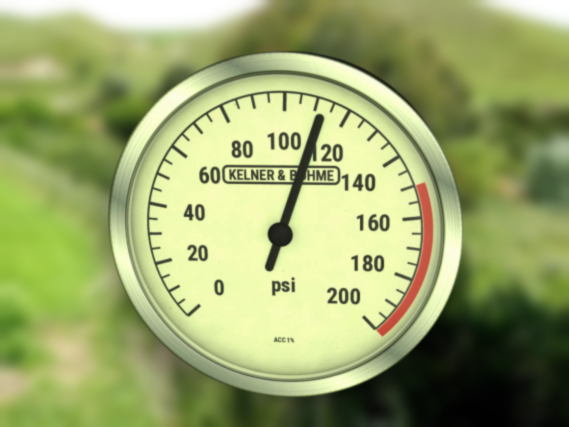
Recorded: 112.5 psi
